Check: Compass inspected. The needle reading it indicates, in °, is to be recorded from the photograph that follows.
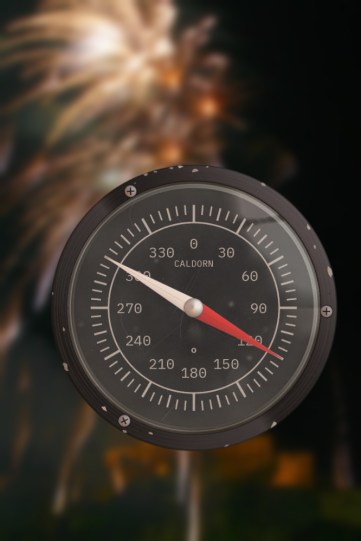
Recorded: 120 °
